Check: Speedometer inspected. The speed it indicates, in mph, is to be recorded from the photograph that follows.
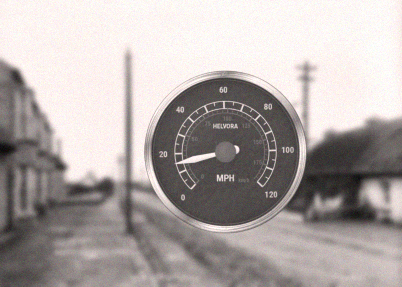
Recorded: 15 mph
